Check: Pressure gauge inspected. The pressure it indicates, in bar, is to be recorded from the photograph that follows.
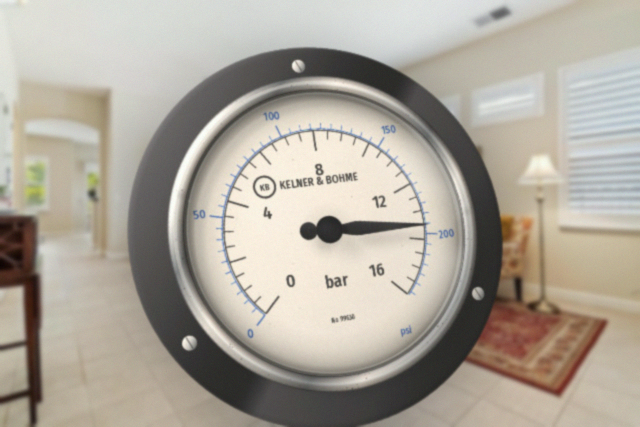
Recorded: 13.5 bar
